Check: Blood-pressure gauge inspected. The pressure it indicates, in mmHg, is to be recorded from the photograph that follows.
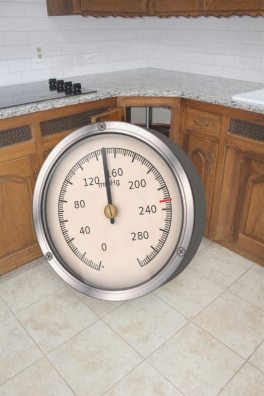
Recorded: 150 mmHg
